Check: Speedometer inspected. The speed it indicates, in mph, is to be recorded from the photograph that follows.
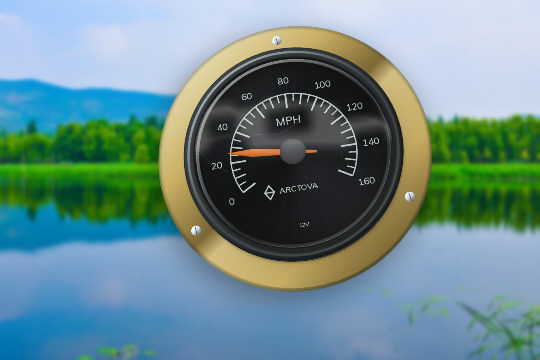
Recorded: 25 mph
